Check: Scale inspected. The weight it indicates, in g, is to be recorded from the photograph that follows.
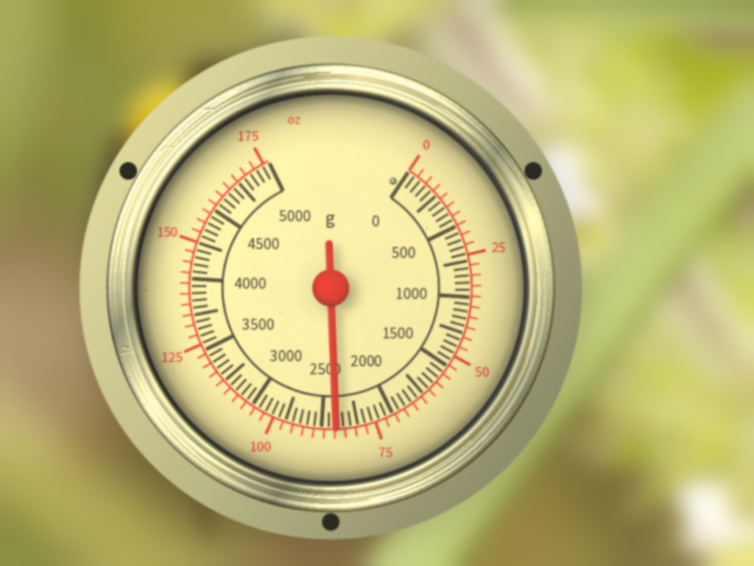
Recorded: 2400 g
